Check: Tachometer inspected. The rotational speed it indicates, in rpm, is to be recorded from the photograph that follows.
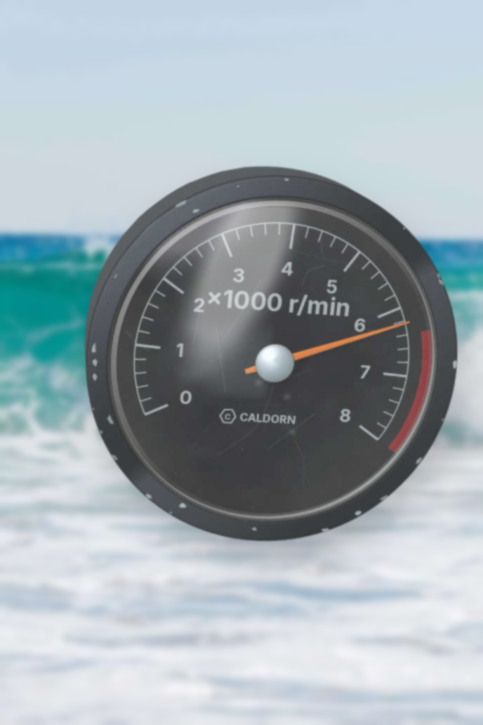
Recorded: 6200 rpm
